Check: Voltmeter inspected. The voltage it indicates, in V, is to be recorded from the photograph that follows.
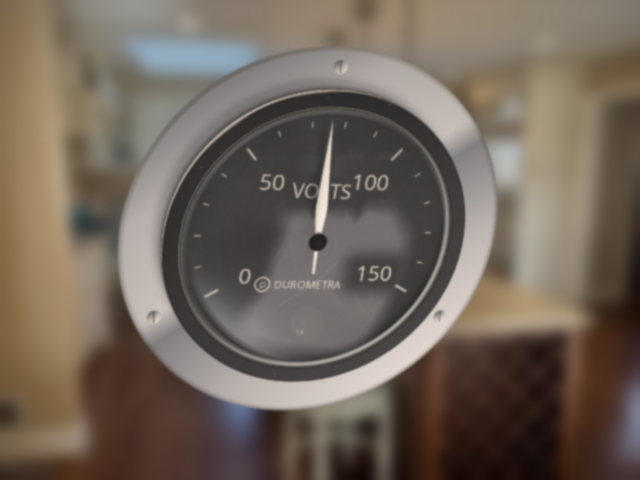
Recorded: 75 V
